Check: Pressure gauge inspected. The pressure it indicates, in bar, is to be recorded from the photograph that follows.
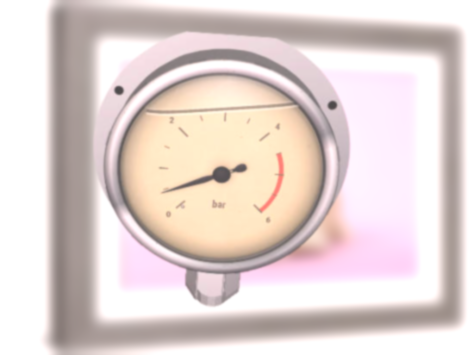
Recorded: 0.5 bar
